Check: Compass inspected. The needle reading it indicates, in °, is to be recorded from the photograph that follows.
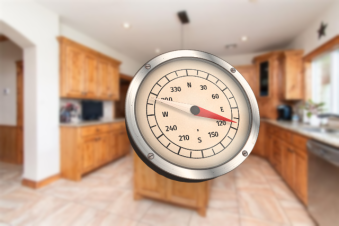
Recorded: 112.5 °
